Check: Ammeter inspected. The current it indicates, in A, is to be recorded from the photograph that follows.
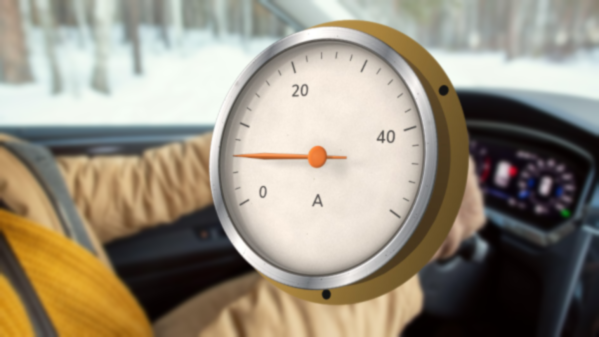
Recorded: 6 A
